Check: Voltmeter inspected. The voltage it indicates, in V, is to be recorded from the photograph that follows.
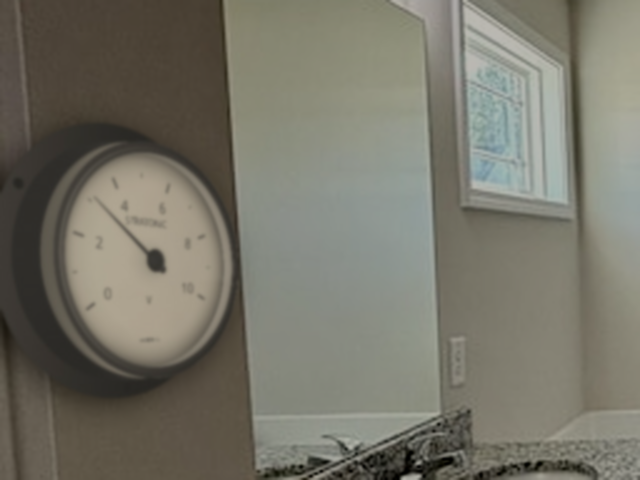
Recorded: 3 V
